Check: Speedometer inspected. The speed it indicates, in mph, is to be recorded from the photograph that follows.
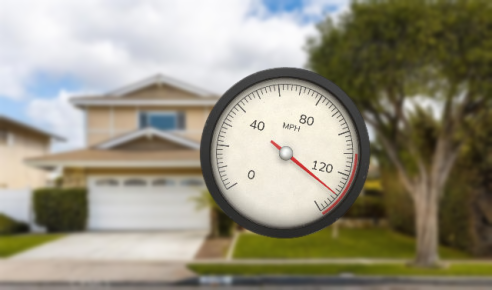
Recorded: 130 mph
